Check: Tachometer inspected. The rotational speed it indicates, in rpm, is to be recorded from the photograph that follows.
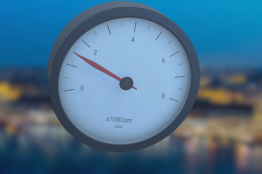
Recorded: 1500 rpm
